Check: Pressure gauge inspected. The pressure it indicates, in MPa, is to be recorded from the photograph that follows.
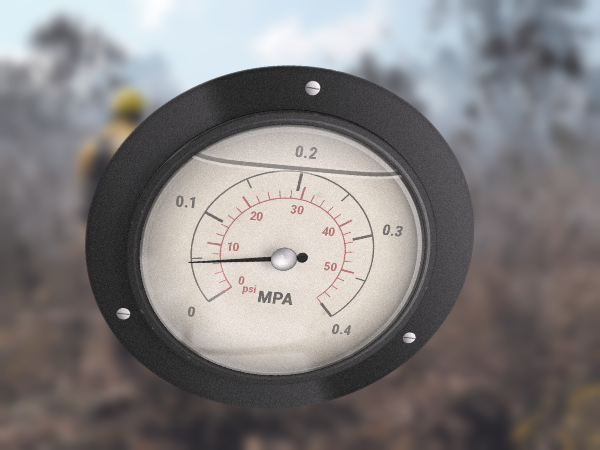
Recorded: 0.05 MPa
